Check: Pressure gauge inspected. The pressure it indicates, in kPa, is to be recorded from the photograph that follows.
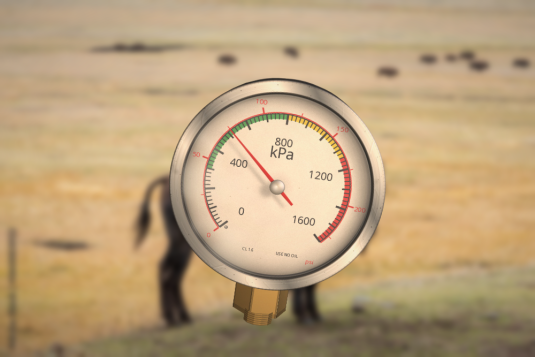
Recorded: 520 kPa
